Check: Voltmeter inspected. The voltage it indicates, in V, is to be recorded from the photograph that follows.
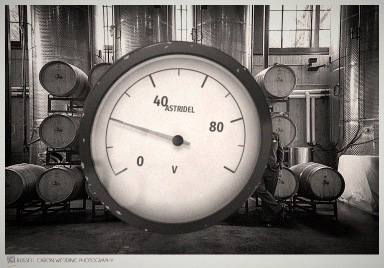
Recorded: 20 V
